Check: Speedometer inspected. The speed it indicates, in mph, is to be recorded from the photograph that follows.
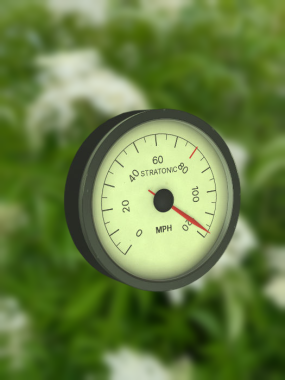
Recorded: 117.5 mph
